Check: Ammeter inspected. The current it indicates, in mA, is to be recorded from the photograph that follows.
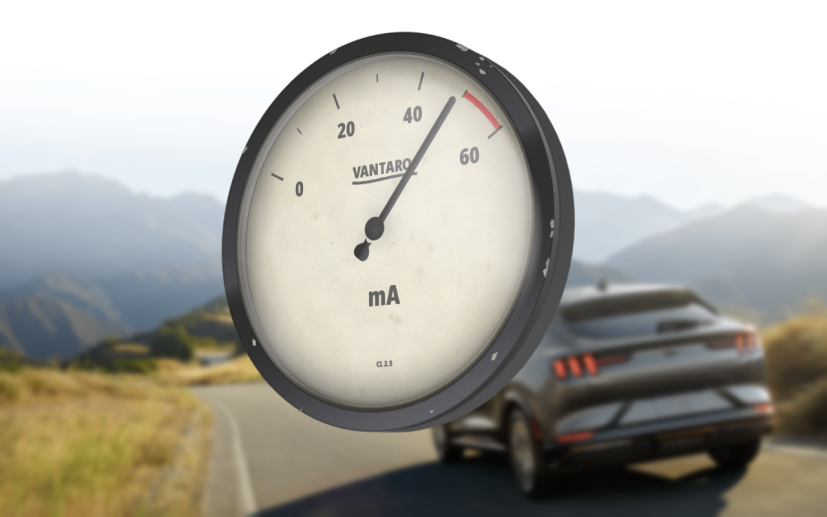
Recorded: 50 mA
